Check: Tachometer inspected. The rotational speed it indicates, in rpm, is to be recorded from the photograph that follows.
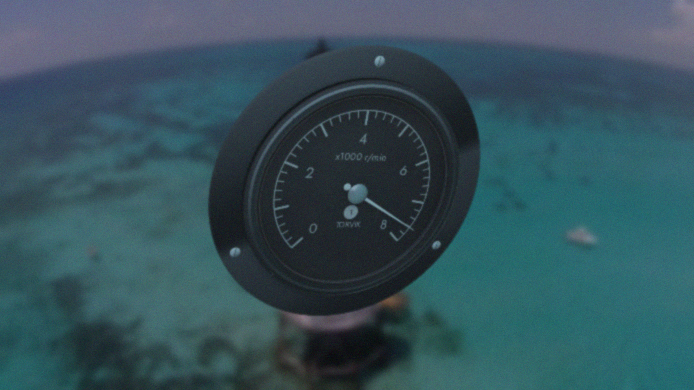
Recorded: 7600 rpm
